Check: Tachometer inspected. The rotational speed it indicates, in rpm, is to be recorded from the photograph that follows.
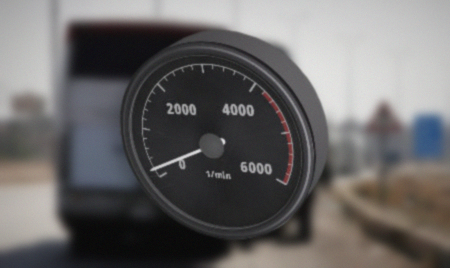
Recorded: 200 rpm
